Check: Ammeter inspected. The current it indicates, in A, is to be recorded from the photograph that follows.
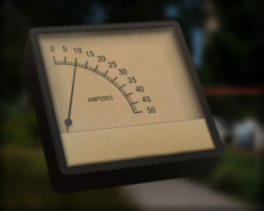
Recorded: 10 A
